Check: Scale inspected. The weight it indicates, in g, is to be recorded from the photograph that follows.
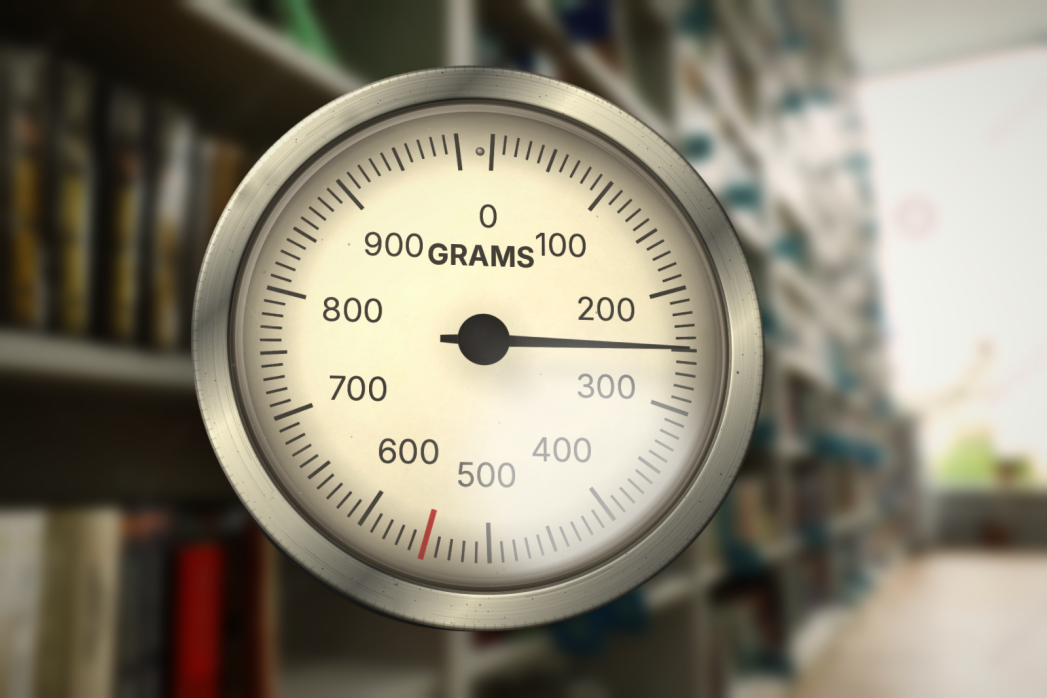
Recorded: 250 g
